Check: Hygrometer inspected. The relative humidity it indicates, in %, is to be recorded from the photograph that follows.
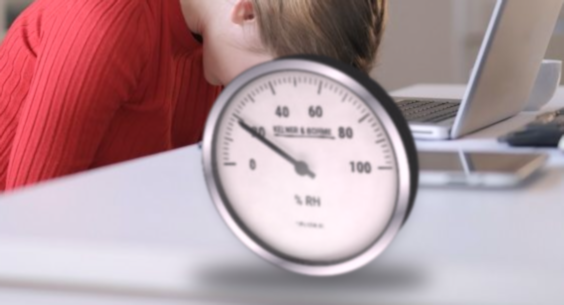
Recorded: 20 %
